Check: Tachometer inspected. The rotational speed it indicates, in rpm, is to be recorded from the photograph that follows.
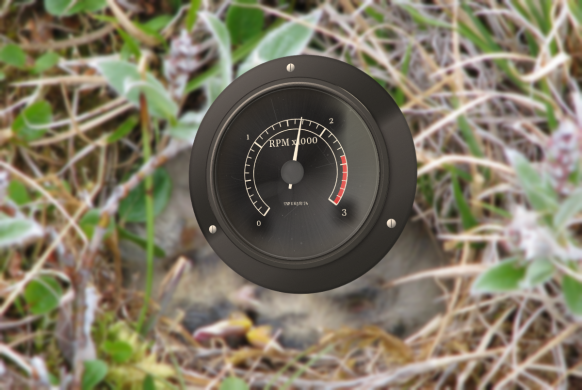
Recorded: 1700 rpm
